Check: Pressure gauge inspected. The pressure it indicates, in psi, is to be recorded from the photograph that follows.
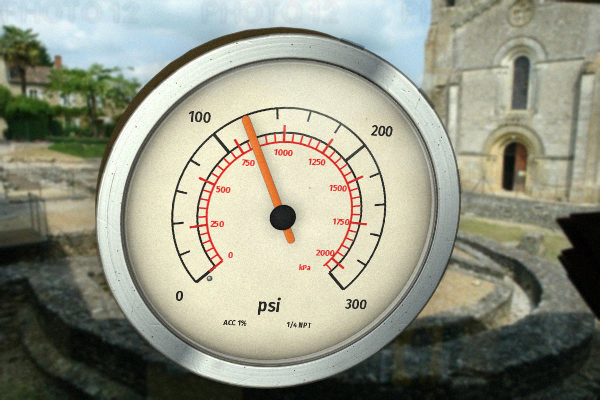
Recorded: 120 psi
